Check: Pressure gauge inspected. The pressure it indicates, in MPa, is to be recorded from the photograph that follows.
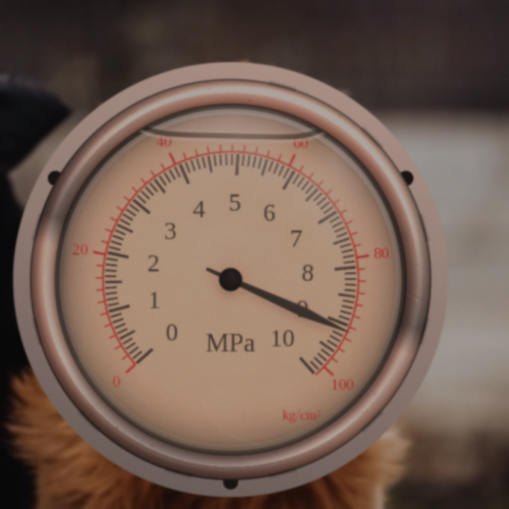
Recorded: 9.1 MPa
